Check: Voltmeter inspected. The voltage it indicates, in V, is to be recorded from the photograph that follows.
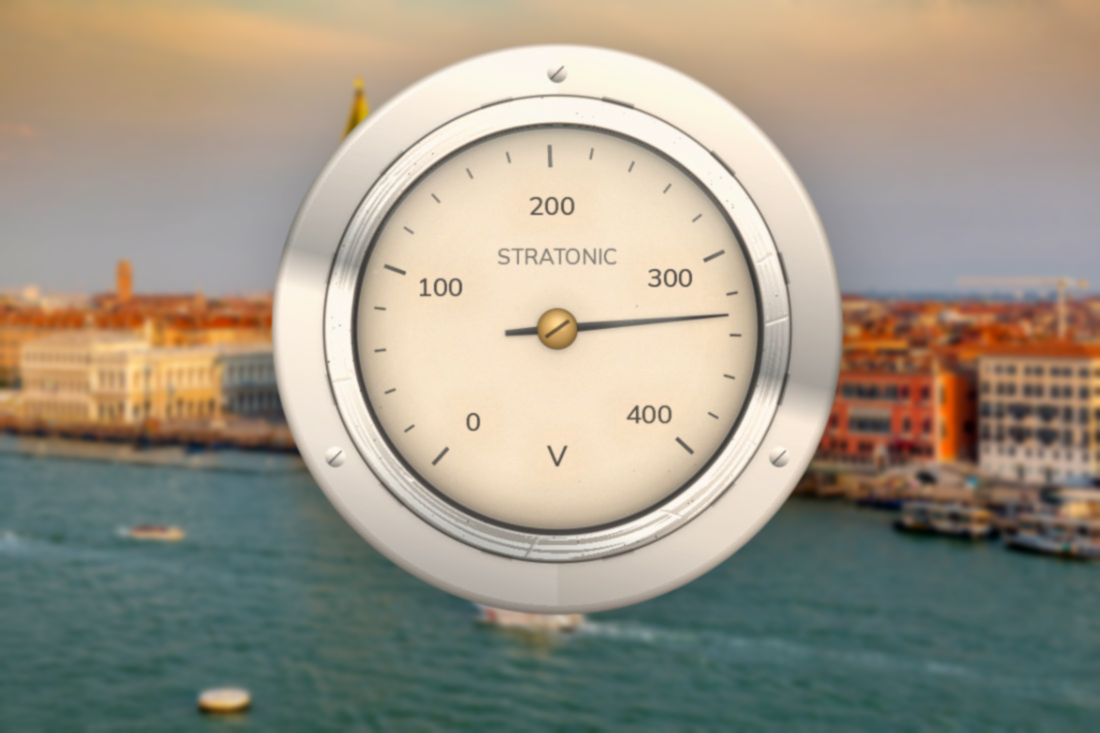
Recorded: 330 V
